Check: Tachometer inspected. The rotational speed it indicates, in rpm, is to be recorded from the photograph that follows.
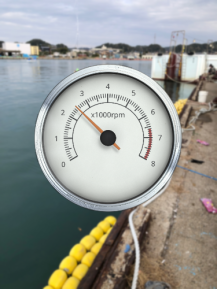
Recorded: 2500 rpm
